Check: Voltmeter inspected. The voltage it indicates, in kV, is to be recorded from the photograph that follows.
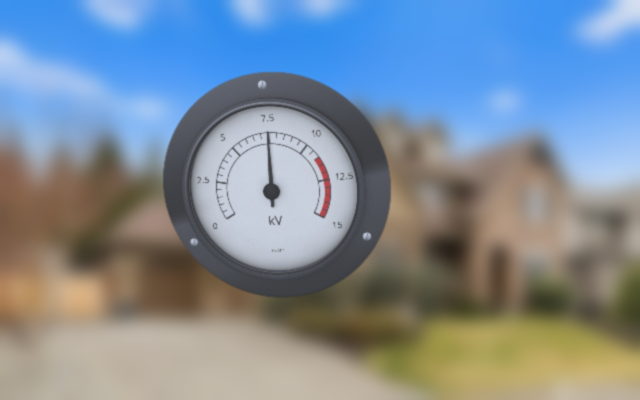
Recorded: 7.5 kV
